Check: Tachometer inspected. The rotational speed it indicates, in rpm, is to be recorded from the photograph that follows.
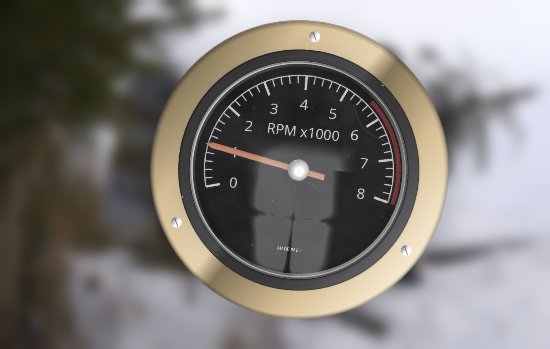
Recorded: 1000 rpm
